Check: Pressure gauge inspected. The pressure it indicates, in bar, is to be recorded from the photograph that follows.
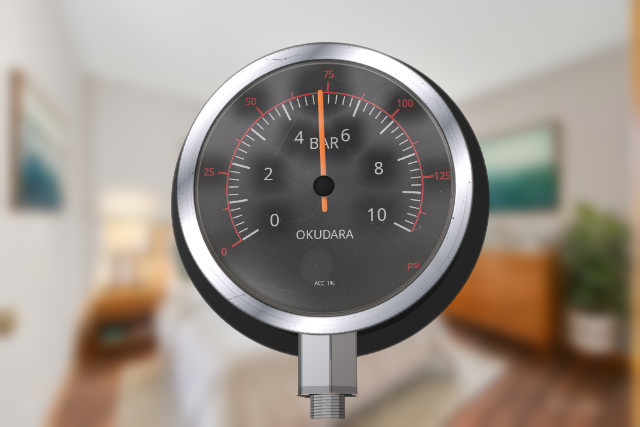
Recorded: 5 bar
